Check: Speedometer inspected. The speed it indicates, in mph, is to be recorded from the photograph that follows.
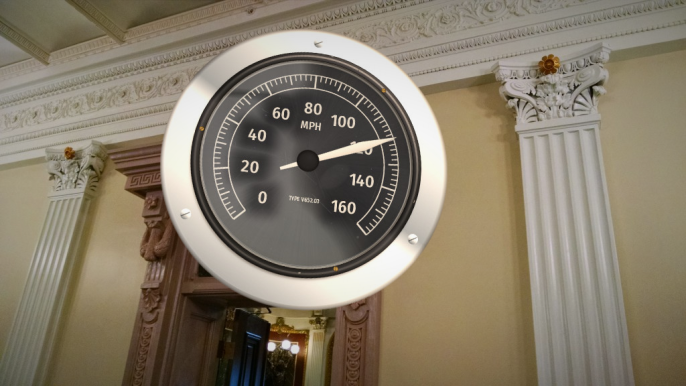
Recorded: 120 mph
